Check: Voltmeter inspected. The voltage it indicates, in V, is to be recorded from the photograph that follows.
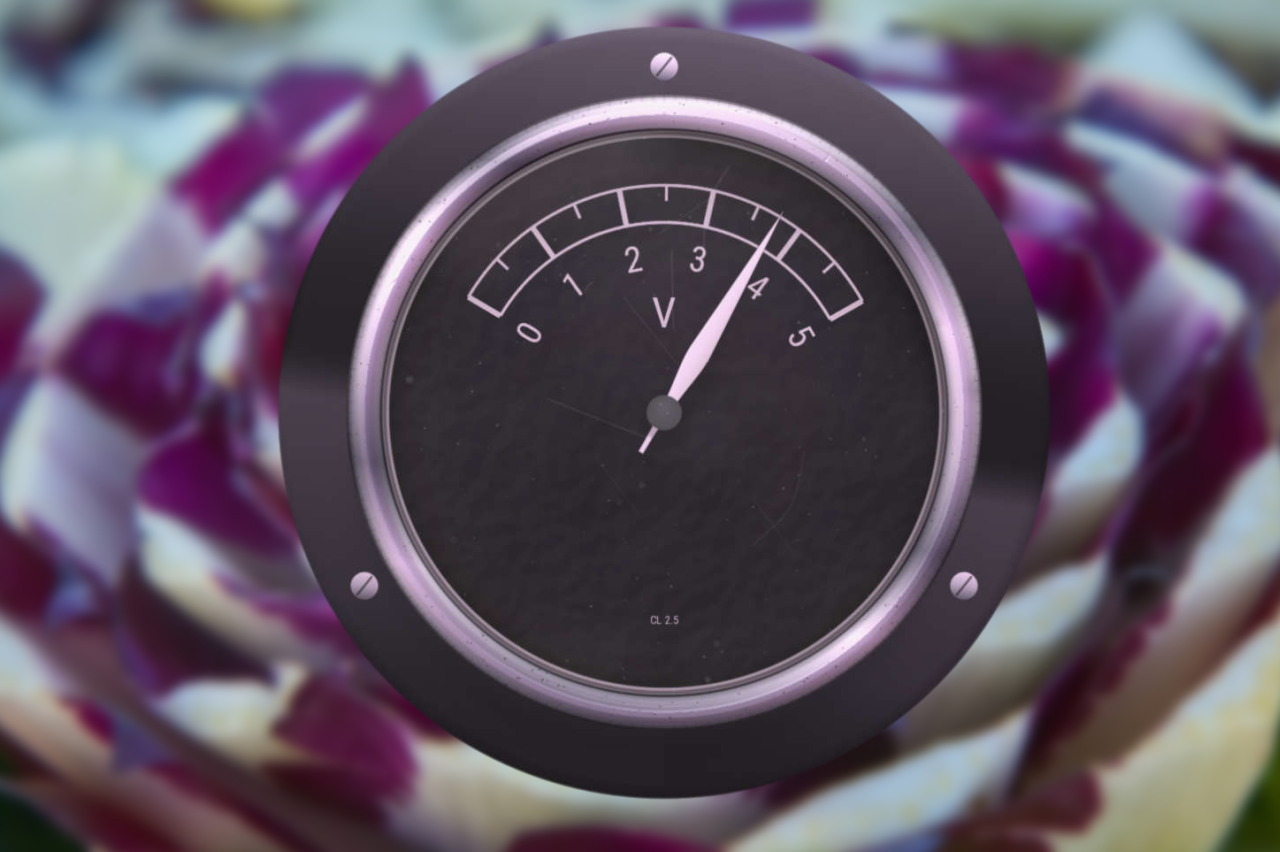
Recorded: 3.75 V
